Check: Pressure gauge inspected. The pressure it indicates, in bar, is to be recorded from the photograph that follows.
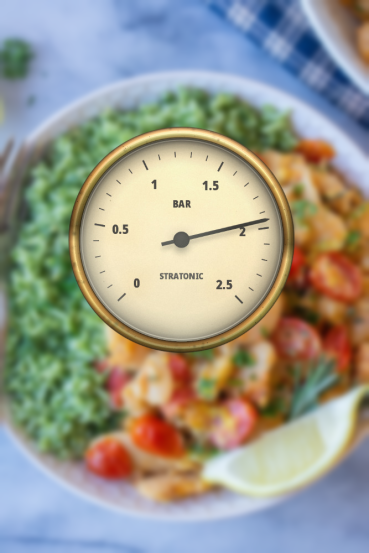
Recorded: 1.95 bar
